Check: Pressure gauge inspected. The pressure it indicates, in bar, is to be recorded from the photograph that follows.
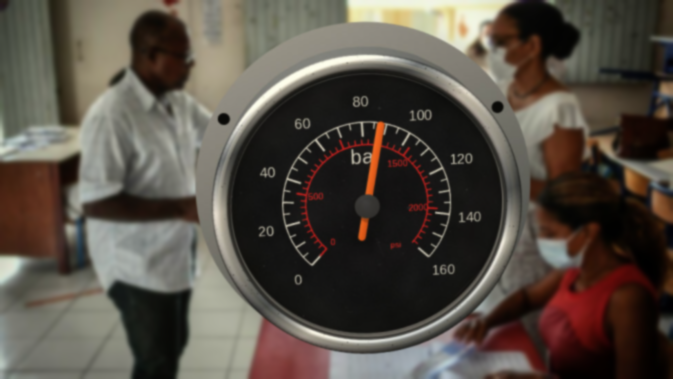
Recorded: 87.5 bar
